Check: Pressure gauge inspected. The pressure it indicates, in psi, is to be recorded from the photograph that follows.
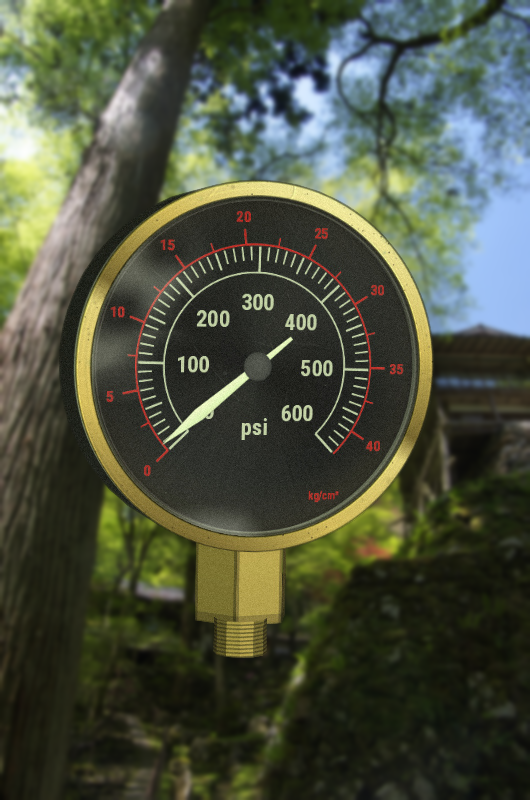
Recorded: 10 psi
